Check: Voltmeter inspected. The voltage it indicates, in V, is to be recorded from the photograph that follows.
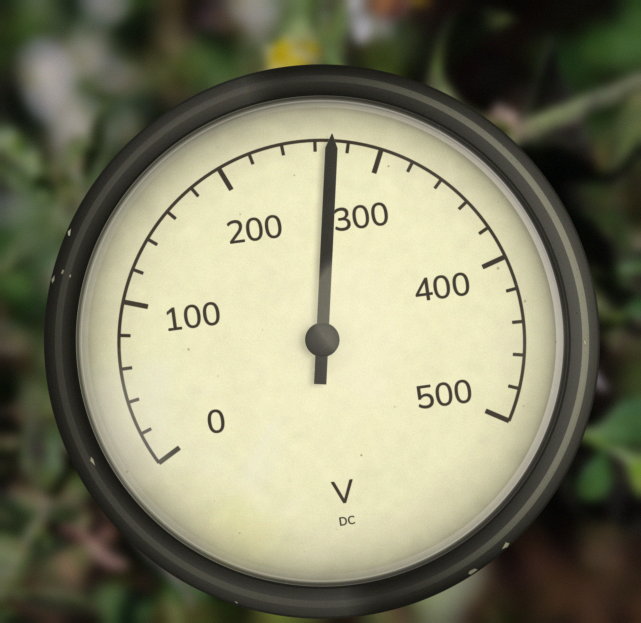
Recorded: 270 V
